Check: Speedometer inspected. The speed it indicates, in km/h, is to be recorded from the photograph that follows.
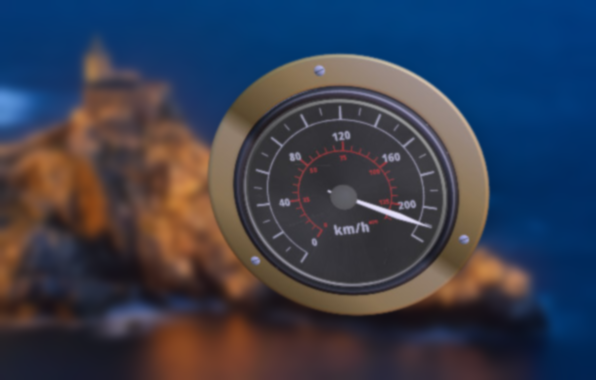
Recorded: 210 km/h
